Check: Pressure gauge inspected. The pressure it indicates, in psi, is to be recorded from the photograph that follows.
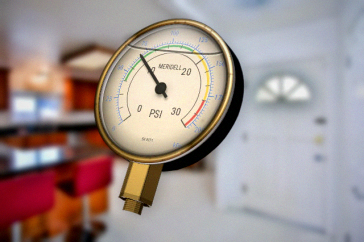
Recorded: 10 psi
